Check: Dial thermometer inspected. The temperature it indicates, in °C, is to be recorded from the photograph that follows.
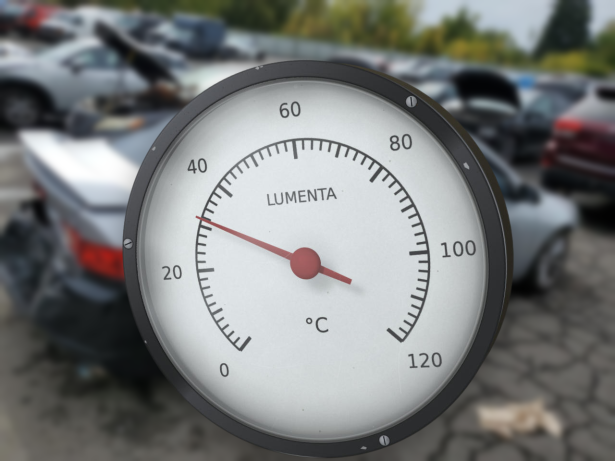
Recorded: 32 °C
